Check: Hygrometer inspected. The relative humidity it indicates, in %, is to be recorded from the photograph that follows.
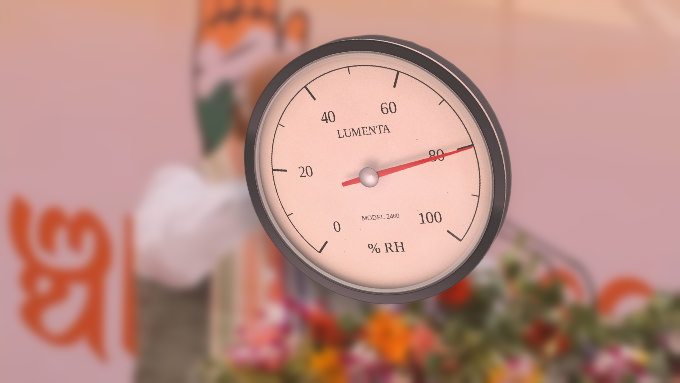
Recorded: 80 %
